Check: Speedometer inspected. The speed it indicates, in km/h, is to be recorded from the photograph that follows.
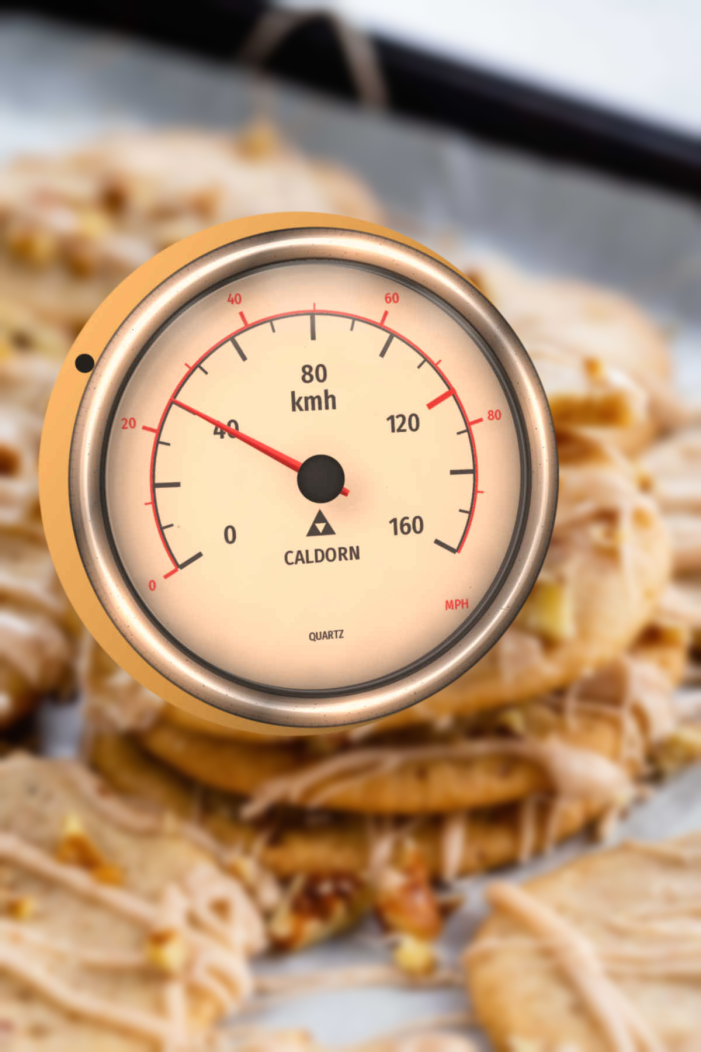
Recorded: 40 km/h
